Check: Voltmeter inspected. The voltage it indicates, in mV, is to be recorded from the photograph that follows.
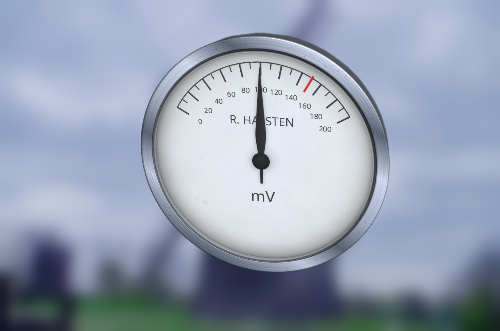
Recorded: 100 mV
